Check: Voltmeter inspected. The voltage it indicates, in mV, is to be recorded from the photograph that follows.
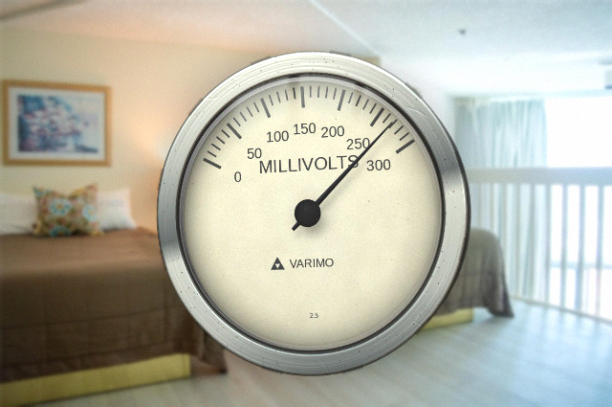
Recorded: 270 mV
